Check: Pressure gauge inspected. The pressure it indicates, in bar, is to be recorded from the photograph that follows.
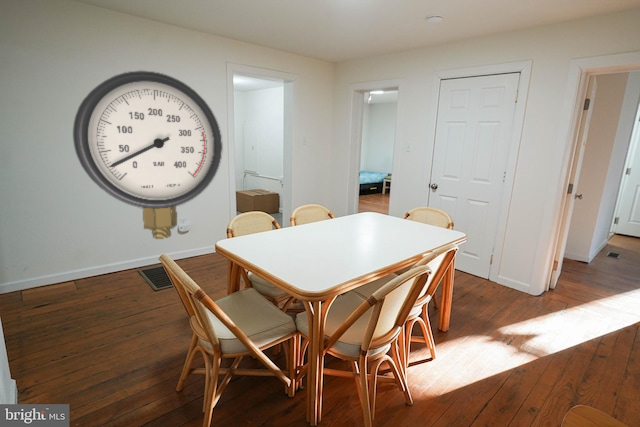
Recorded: 25 bar
